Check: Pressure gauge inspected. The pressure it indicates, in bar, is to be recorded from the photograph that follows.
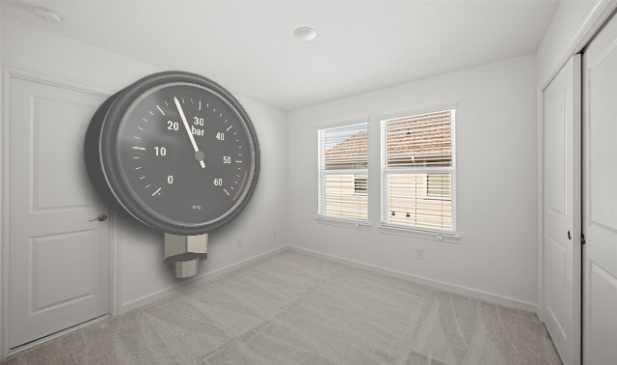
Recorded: 24 bar
